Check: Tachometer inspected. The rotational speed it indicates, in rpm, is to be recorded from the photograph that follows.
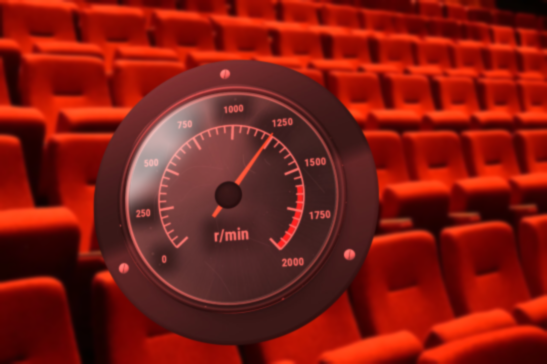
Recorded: 1250 rpm
